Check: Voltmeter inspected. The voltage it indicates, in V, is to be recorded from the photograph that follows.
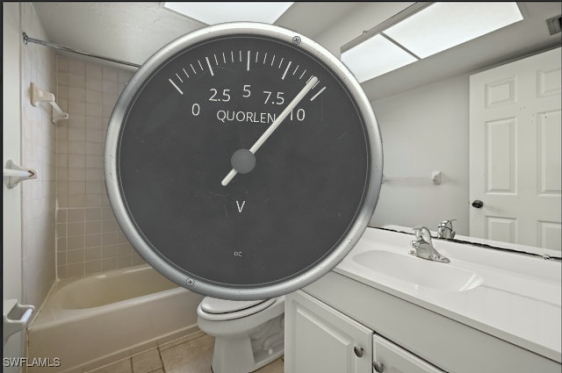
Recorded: 9.25 V
